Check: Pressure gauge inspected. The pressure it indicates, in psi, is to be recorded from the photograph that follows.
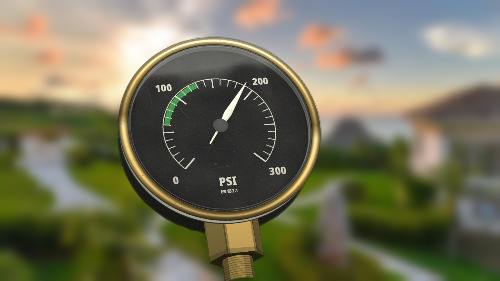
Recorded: 190 psi
